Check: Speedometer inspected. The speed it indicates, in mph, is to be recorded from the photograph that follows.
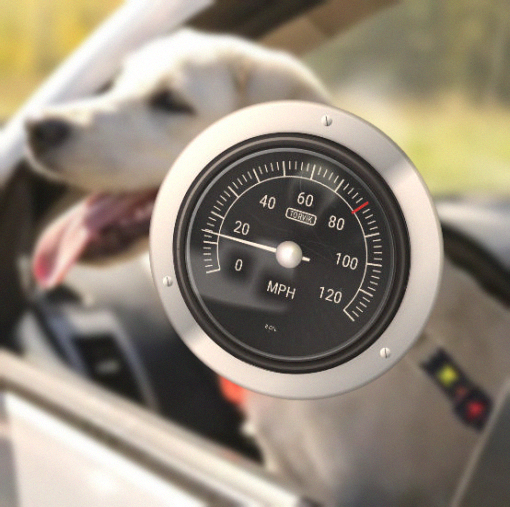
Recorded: 14 mph
